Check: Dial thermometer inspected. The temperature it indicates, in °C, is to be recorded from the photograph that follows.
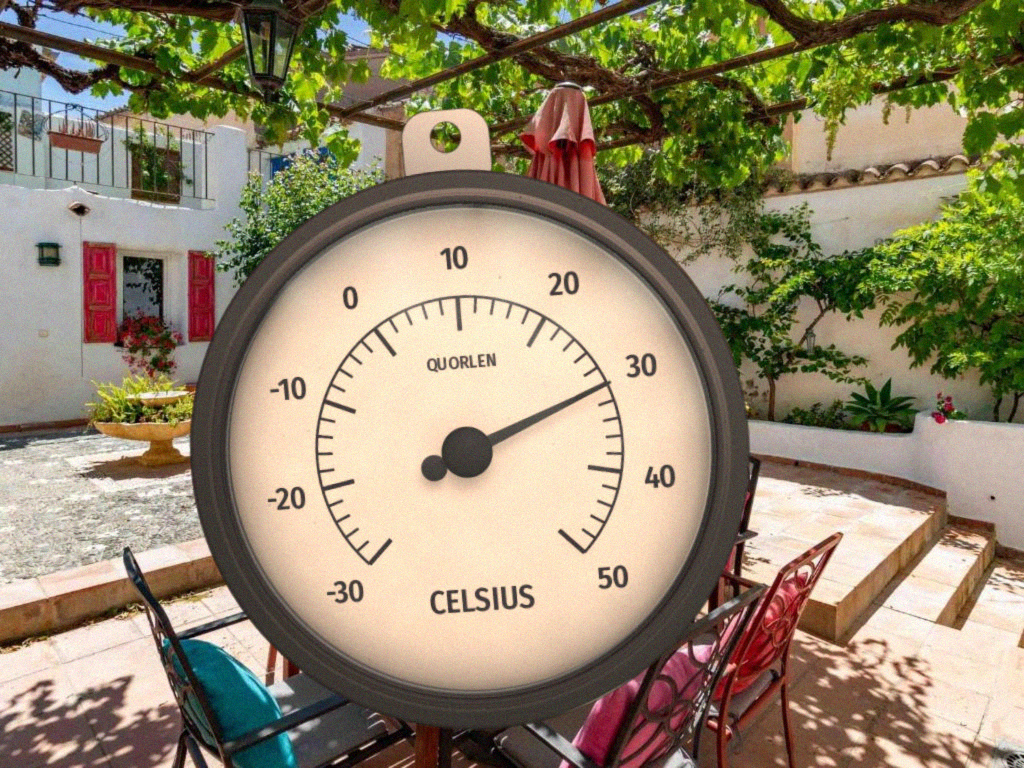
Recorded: 30 °C
